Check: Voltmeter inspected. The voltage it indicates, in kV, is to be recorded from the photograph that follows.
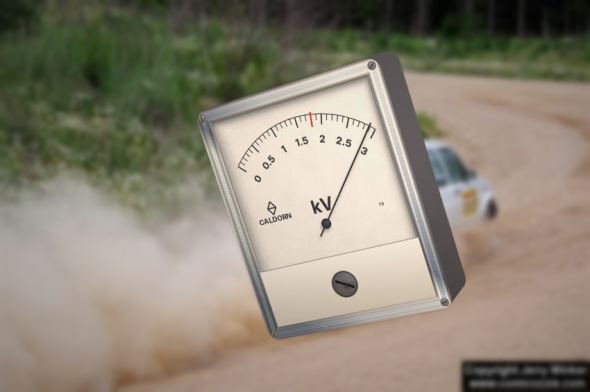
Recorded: 2.9 kV
